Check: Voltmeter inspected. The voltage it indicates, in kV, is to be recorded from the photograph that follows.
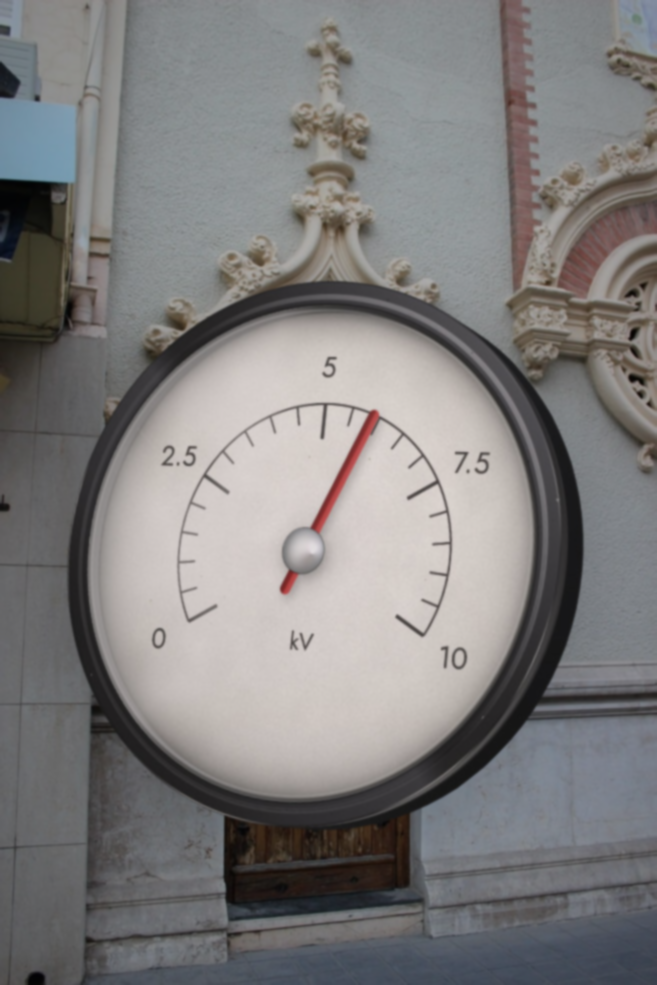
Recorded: 6 kV
